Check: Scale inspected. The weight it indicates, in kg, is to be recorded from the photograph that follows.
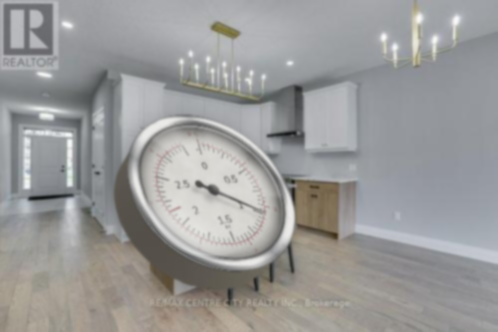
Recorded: 1 kg
